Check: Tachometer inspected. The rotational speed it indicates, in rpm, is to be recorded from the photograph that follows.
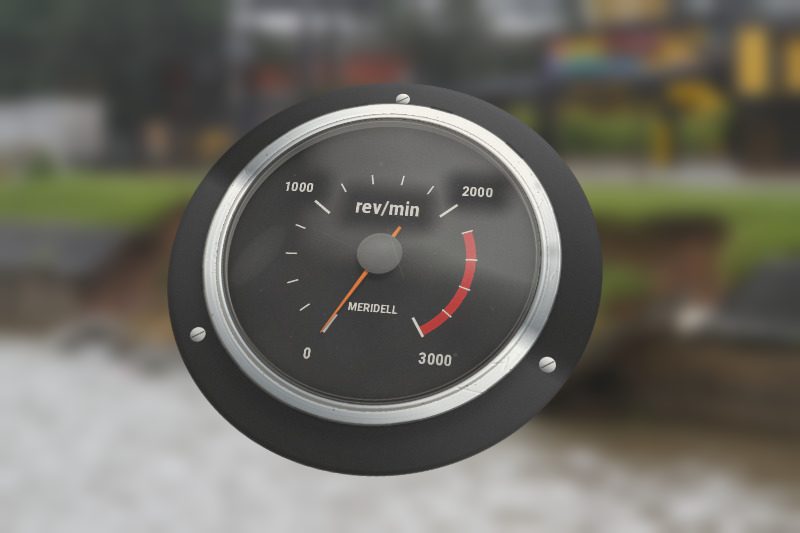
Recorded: 0 rpm
